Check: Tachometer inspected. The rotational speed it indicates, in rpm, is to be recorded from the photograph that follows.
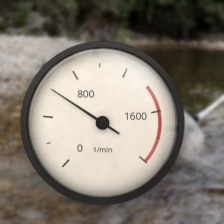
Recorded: 600 rpm
